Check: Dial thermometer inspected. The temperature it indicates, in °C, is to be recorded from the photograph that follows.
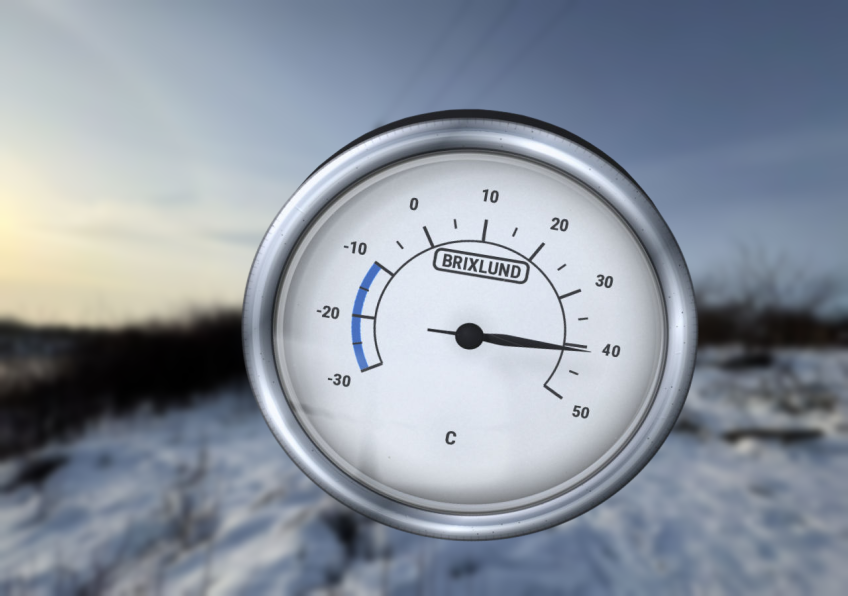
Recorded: 40 °C
